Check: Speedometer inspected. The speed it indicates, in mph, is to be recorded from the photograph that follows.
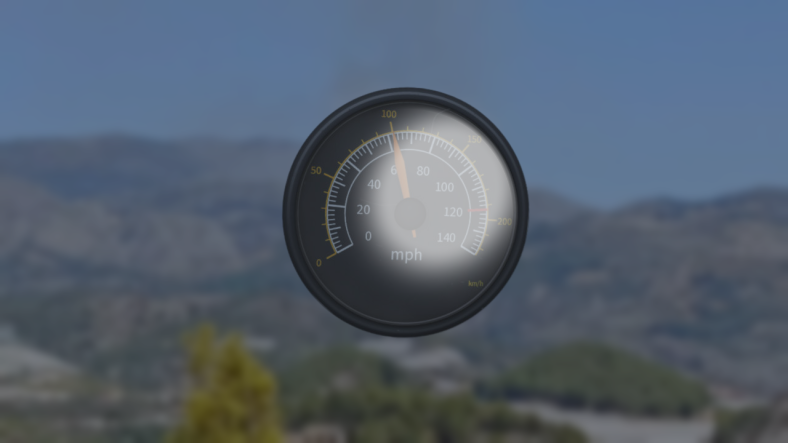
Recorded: 62 mph
